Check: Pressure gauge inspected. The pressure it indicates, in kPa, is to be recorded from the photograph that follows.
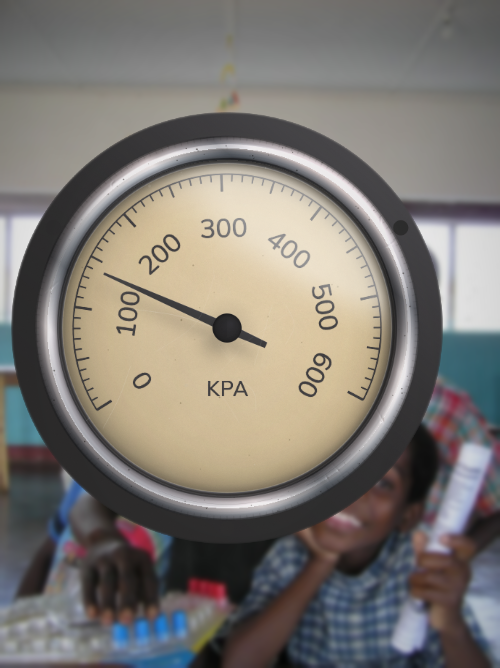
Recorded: 140 kPa
